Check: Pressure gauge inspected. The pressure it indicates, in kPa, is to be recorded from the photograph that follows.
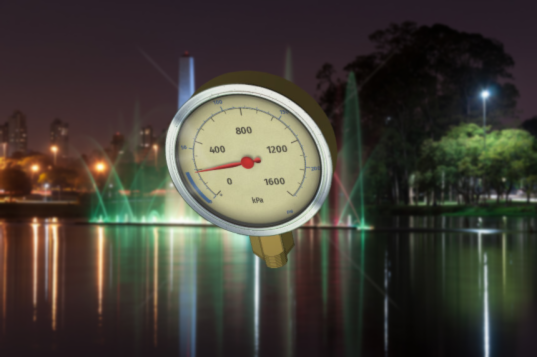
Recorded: 200 kPa
